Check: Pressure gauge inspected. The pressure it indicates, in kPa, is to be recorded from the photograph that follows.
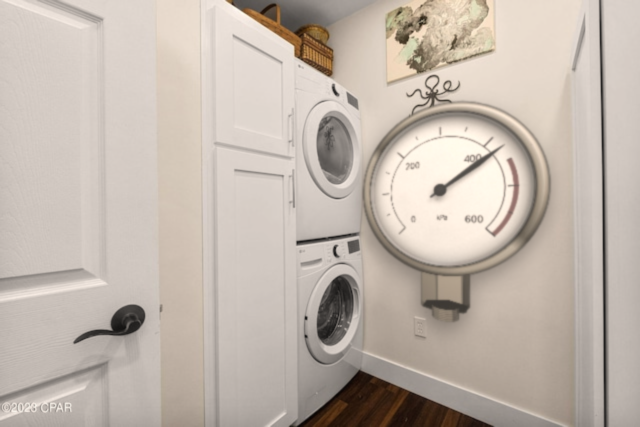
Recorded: 425 kPa
